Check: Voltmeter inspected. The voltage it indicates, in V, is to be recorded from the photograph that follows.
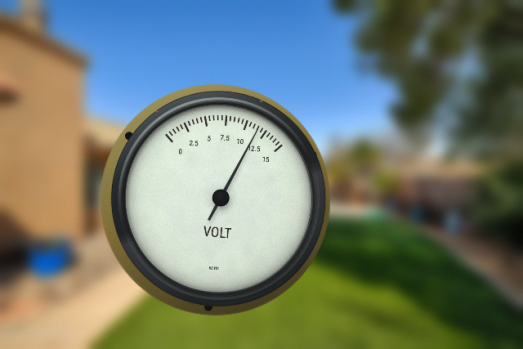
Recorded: 11.5 V
